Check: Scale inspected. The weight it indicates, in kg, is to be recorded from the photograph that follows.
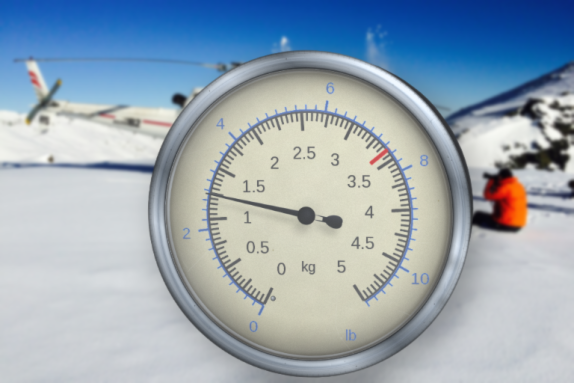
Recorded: 1.25 kg
